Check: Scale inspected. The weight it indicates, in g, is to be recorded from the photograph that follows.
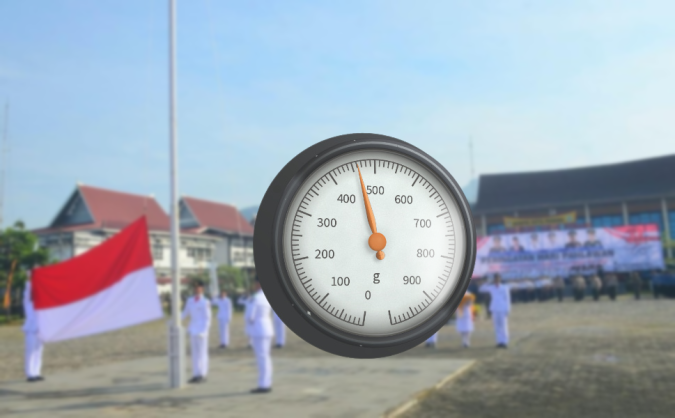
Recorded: 460 g
